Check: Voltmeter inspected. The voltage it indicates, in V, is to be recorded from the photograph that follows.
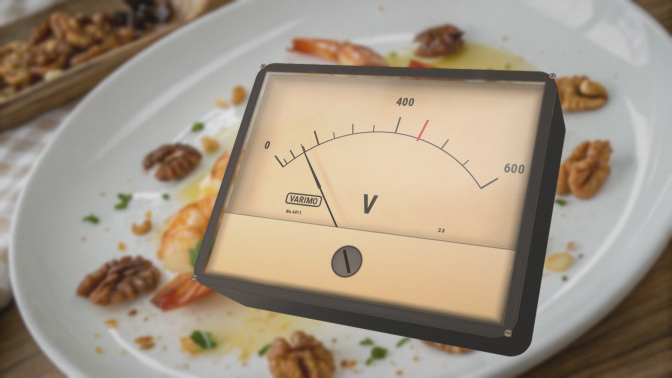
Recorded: 150 V
